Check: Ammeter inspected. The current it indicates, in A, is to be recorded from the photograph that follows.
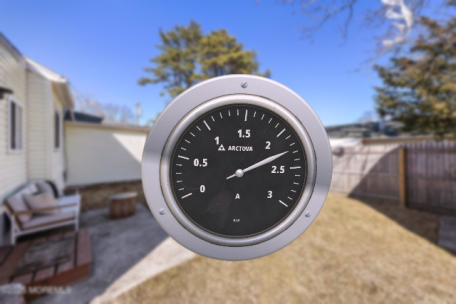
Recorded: 2.25 A
